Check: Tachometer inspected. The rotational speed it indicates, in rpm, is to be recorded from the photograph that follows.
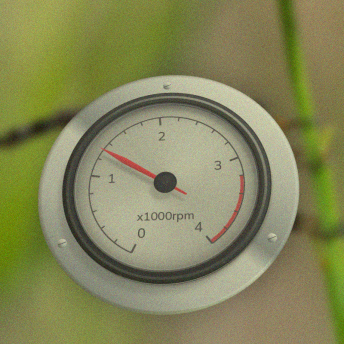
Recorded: 1300 rpm
